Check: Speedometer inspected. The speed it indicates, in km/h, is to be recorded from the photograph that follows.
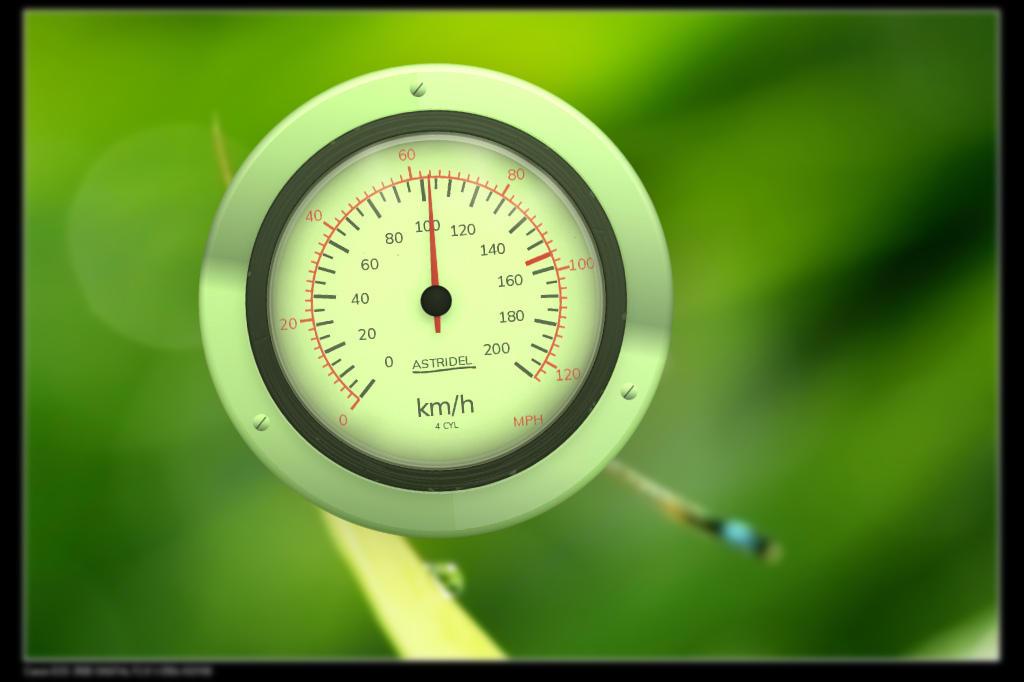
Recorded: 102.5 km/h
